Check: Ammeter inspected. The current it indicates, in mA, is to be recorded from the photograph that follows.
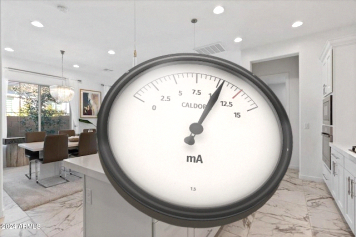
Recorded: 10.5 mA
